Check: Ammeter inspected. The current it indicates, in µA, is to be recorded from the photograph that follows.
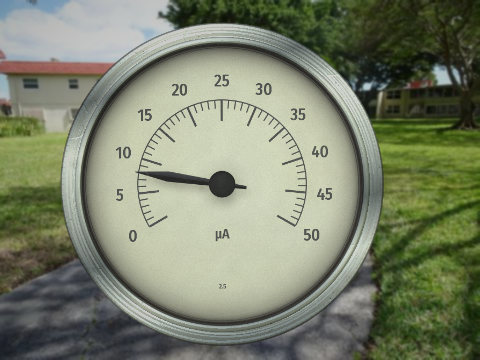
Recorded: 8 µA
